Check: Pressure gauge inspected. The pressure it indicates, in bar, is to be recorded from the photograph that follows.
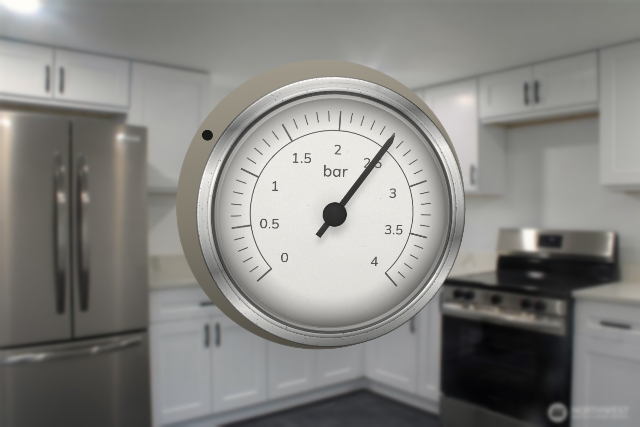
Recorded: 2.5 bar
